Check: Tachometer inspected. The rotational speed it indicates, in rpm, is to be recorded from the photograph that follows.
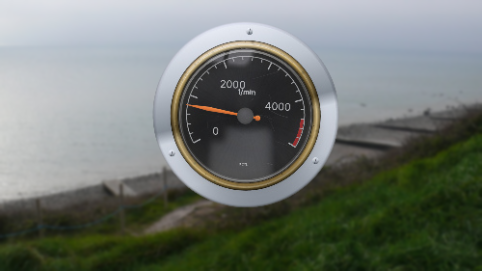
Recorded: 800 rpm
